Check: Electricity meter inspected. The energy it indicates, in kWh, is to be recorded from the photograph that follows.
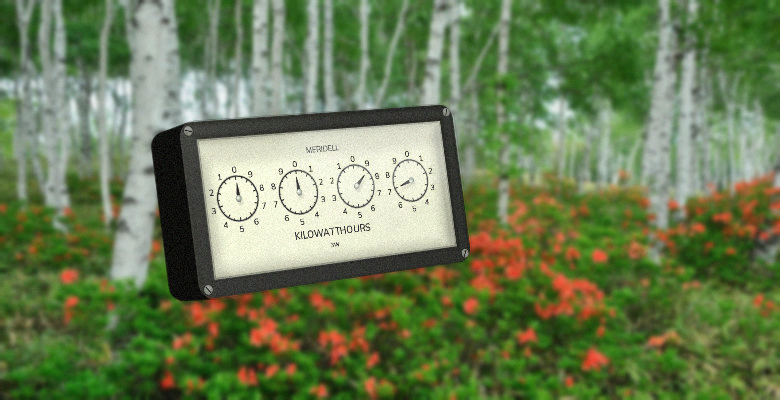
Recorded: 9987 kWh
